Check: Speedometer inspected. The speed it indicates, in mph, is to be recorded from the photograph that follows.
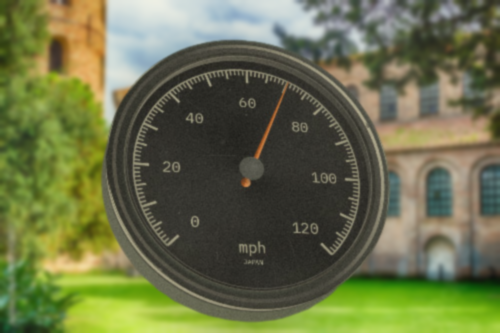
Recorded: 70 mph
